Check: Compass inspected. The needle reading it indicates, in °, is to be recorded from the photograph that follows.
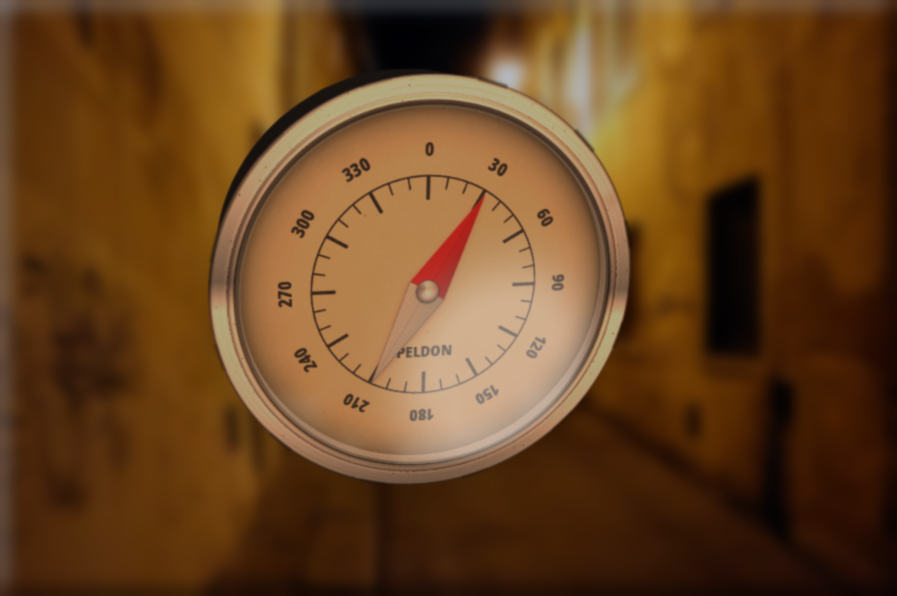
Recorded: 30 °
